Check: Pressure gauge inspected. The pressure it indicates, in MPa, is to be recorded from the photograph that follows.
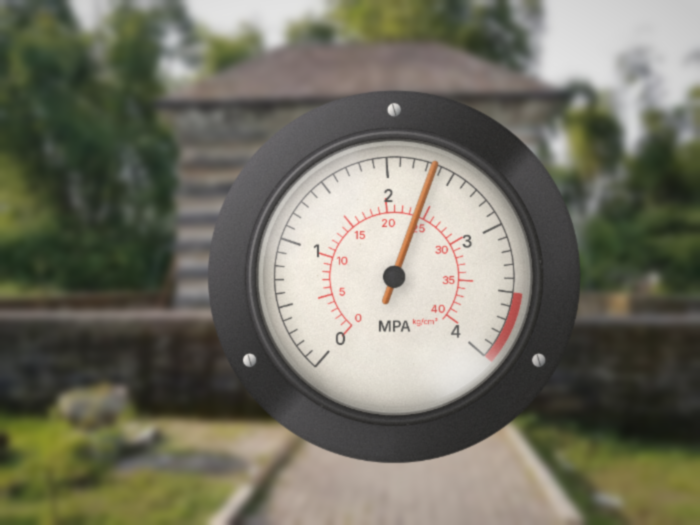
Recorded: 2.35 MPa
